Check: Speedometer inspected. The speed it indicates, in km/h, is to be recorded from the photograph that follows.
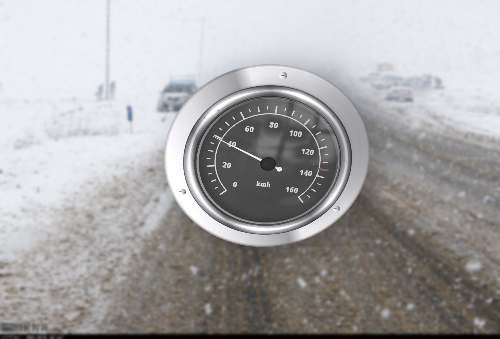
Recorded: 40 km/h
